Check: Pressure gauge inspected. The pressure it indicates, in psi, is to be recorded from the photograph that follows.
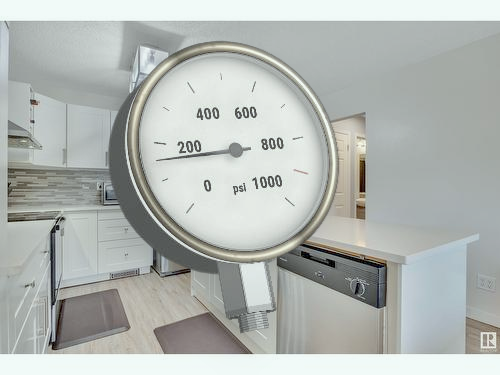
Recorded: 150 psi
